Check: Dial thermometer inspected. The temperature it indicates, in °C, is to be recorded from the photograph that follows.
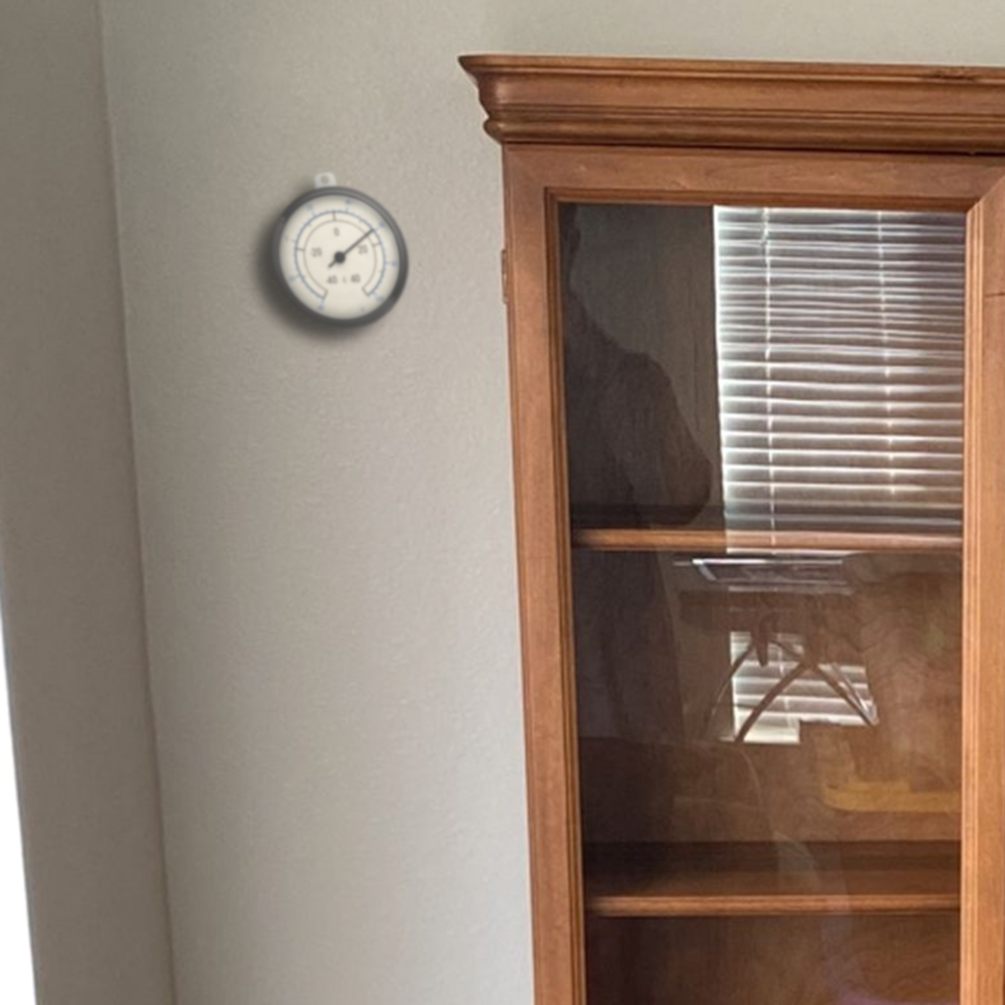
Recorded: 15 °C
